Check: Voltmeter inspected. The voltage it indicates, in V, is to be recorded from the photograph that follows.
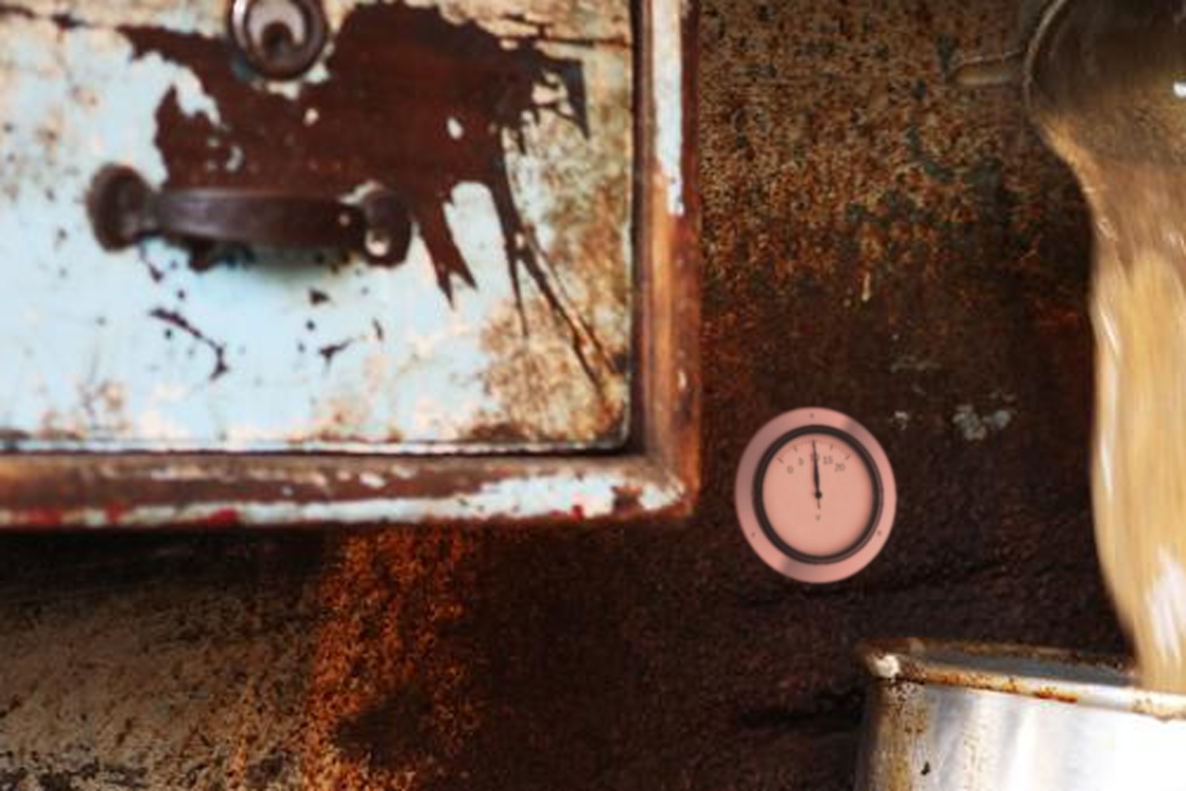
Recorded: 10 V
